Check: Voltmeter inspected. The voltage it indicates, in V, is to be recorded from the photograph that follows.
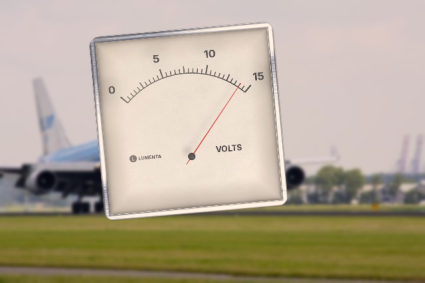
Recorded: 14 V
